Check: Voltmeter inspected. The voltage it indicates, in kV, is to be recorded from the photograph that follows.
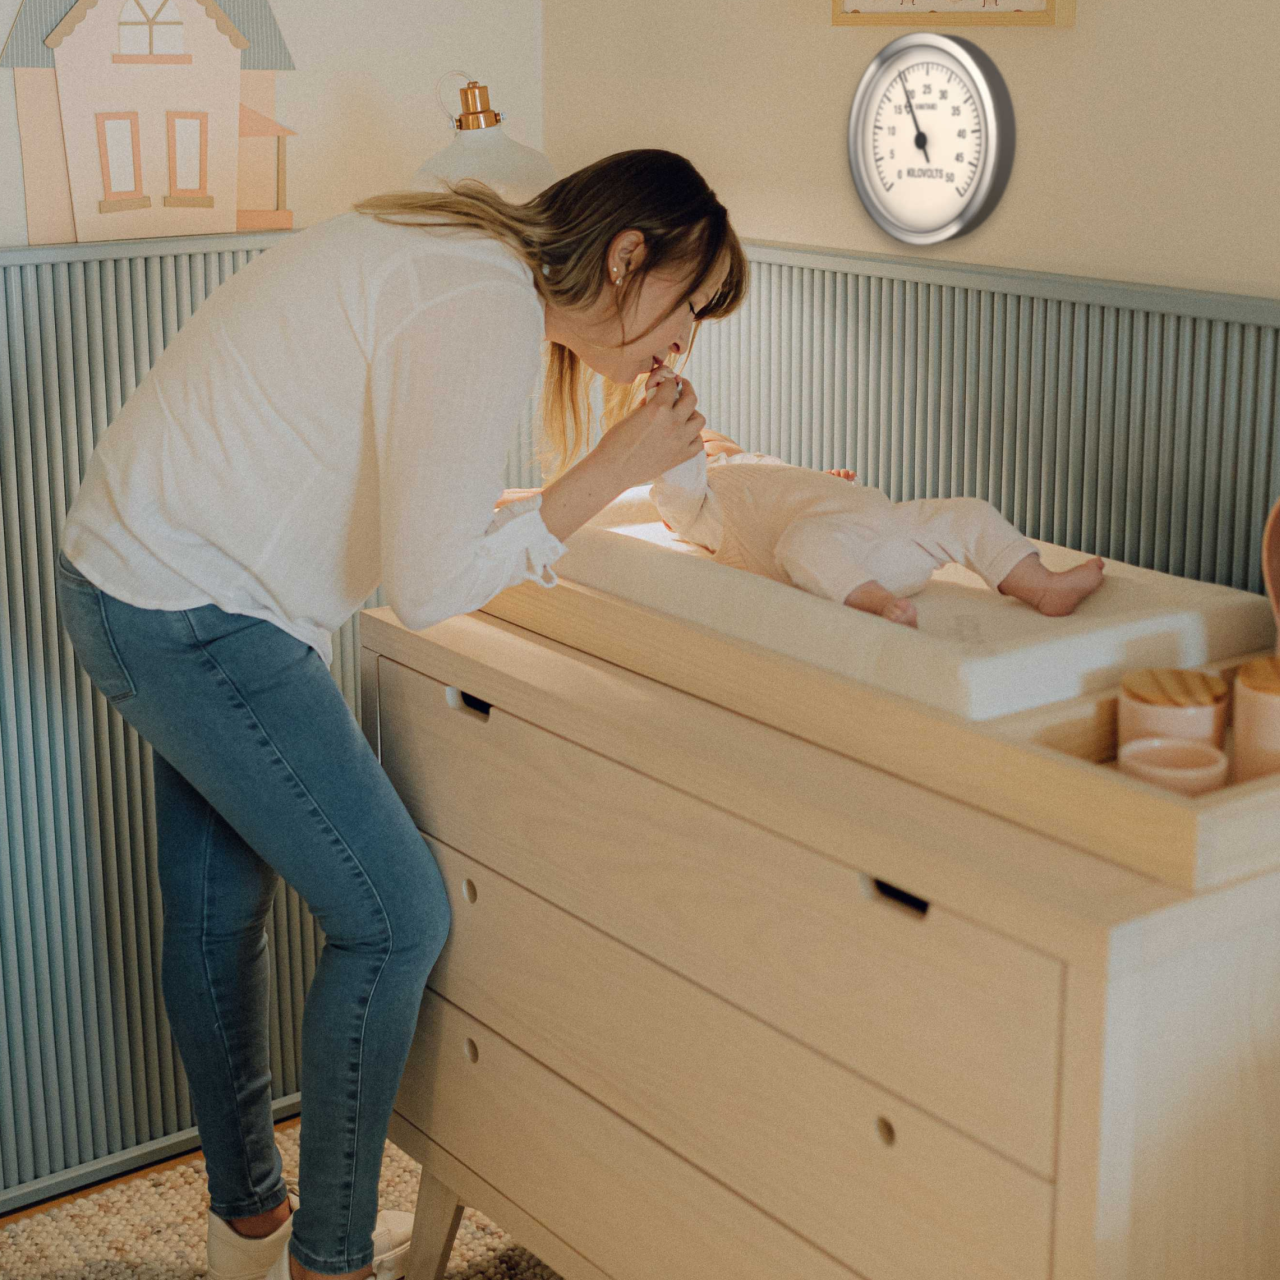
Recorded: 20 kV
